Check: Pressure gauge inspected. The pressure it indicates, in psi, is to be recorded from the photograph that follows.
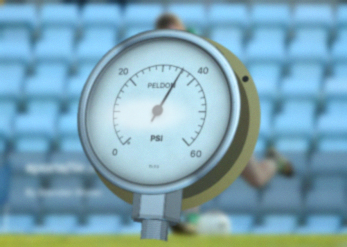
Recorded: 36 psi
